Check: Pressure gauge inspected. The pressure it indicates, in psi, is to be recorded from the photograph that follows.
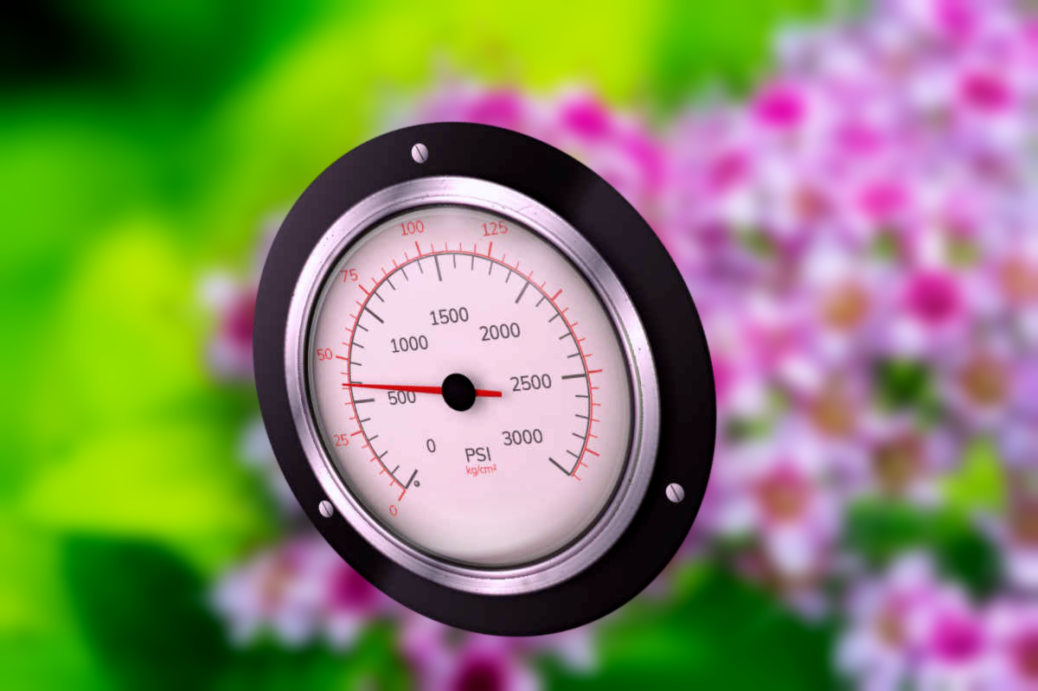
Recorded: 600 psi
